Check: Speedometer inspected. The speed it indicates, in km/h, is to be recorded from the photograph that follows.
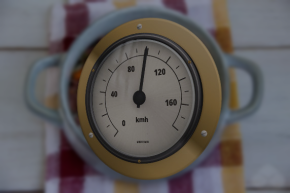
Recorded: 100 km/h
